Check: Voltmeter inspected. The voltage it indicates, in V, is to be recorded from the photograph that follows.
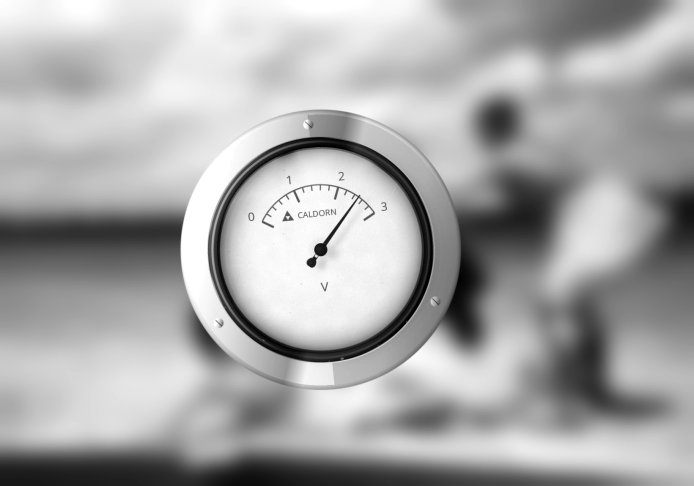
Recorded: 2.5 V
